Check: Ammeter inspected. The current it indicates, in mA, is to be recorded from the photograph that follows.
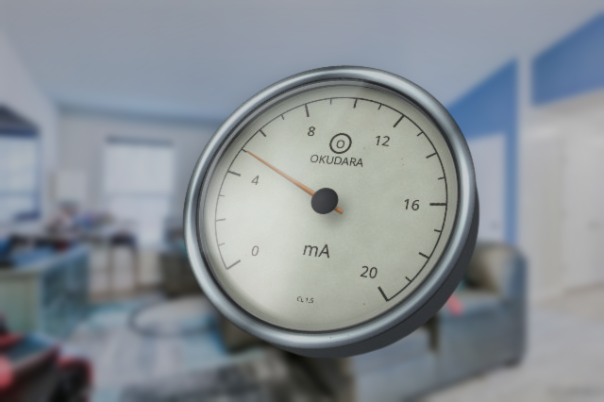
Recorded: 5 mA
